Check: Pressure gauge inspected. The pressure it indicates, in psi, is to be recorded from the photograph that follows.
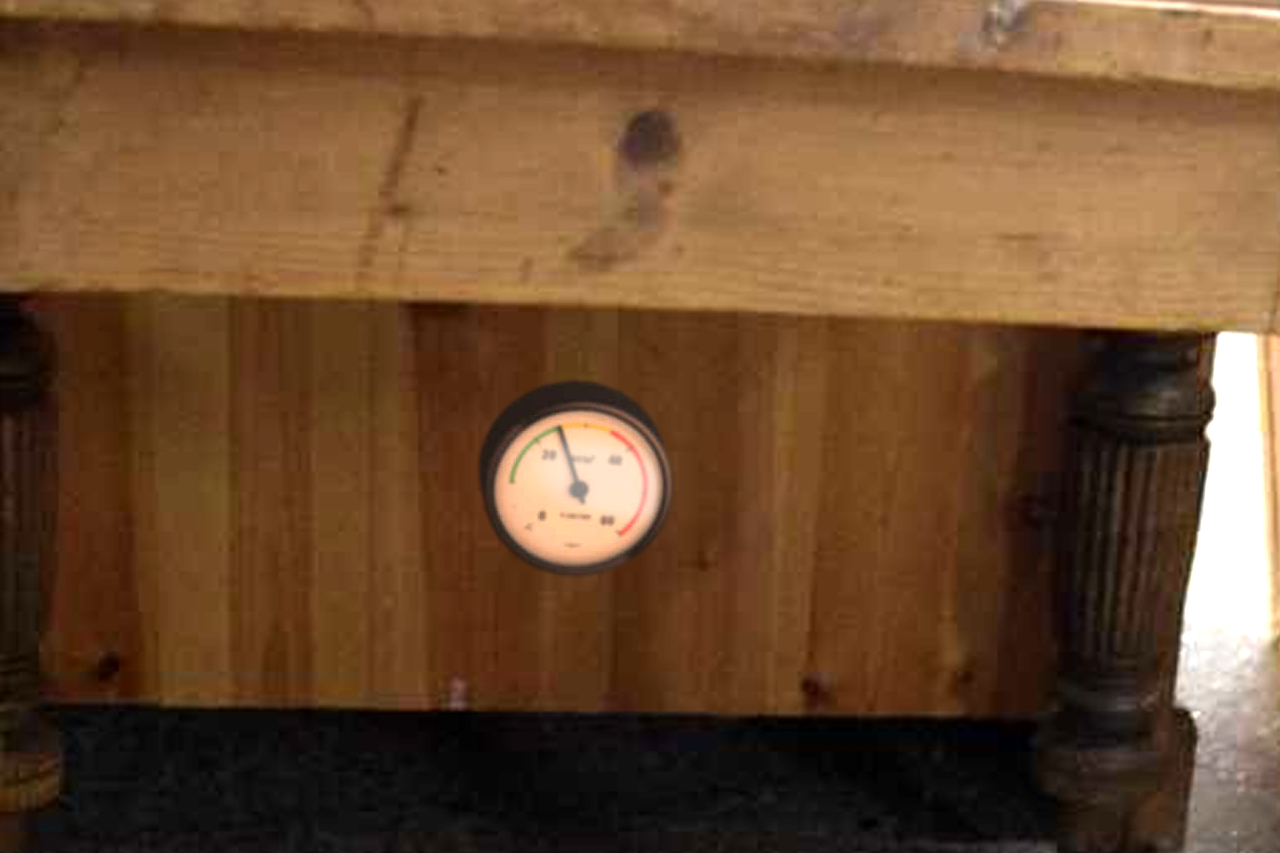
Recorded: 25 psi
